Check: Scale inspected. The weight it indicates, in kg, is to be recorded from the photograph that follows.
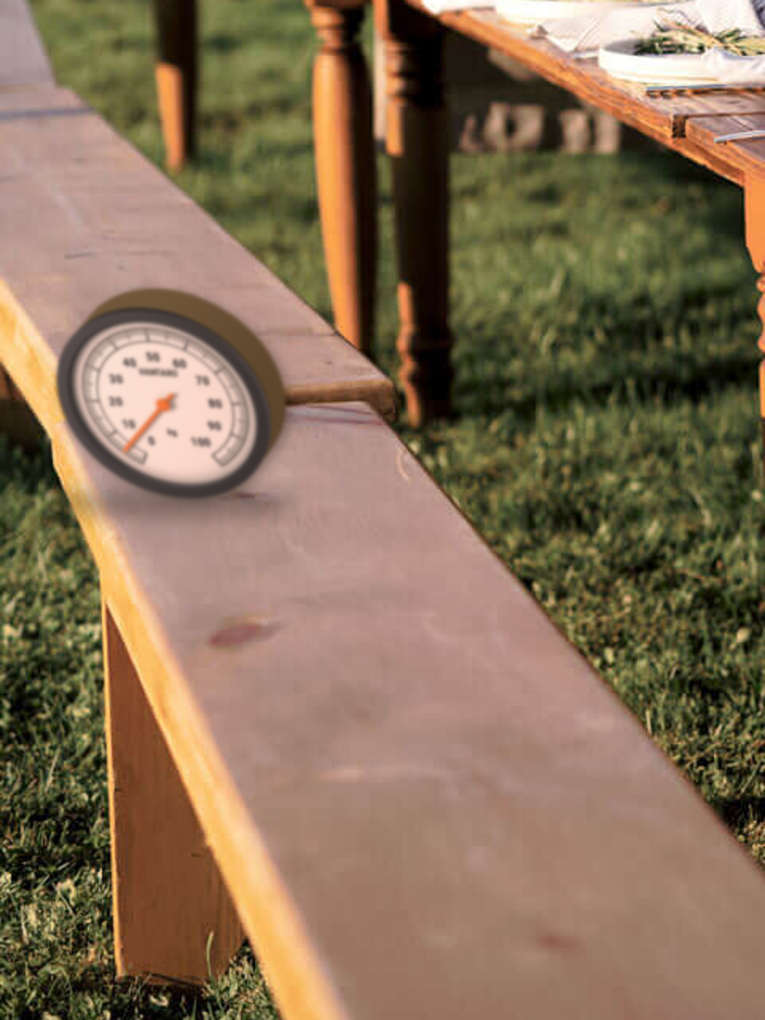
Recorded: 5 kg
